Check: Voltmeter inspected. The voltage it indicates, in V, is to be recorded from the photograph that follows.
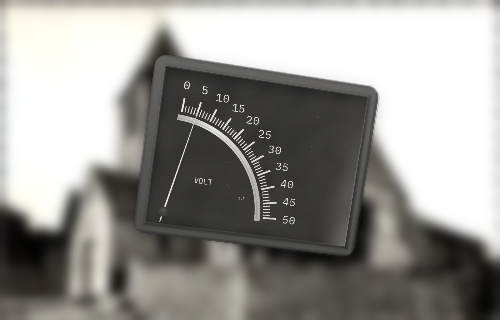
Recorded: 5 V
